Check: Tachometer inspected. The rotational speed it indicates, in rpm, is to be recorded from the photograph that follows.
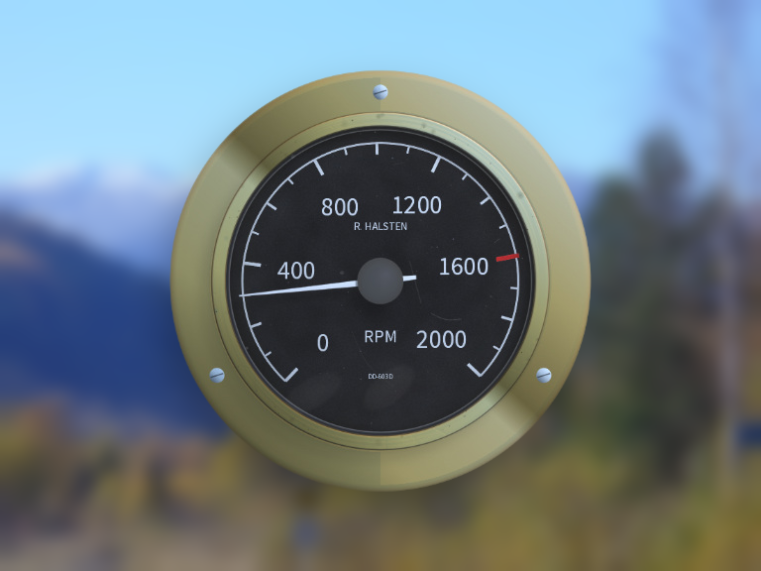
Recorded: 300 rpm
